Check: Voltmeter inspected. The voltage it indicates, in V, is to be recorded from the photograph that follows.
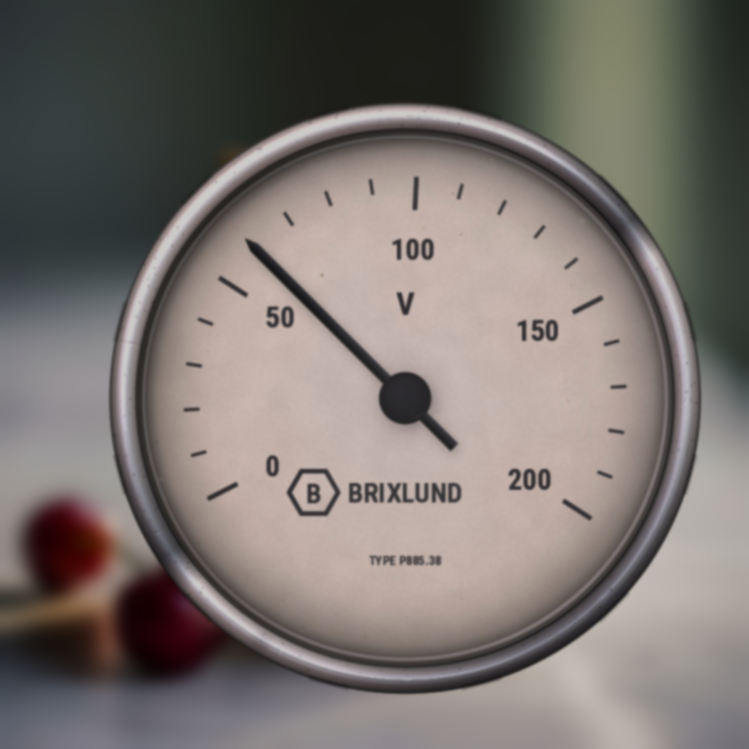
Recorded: 60 V
